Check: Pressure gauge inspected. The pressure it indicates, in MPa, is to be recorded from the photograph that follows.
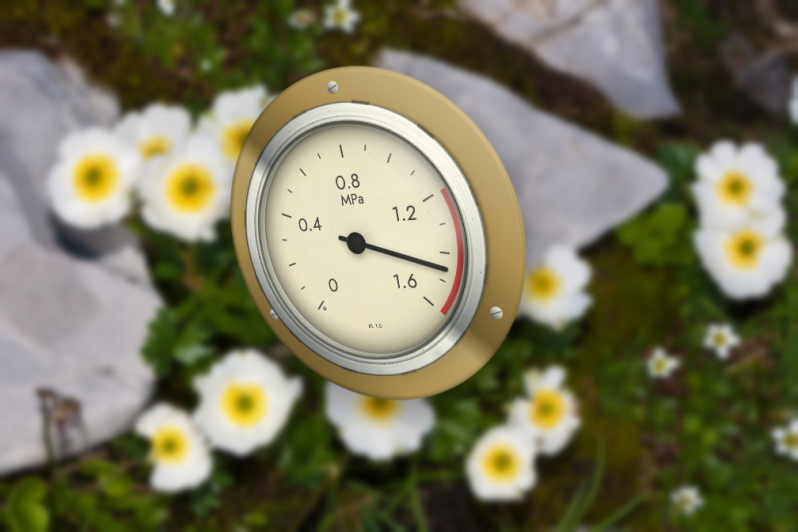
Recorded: 1.45 MPa
